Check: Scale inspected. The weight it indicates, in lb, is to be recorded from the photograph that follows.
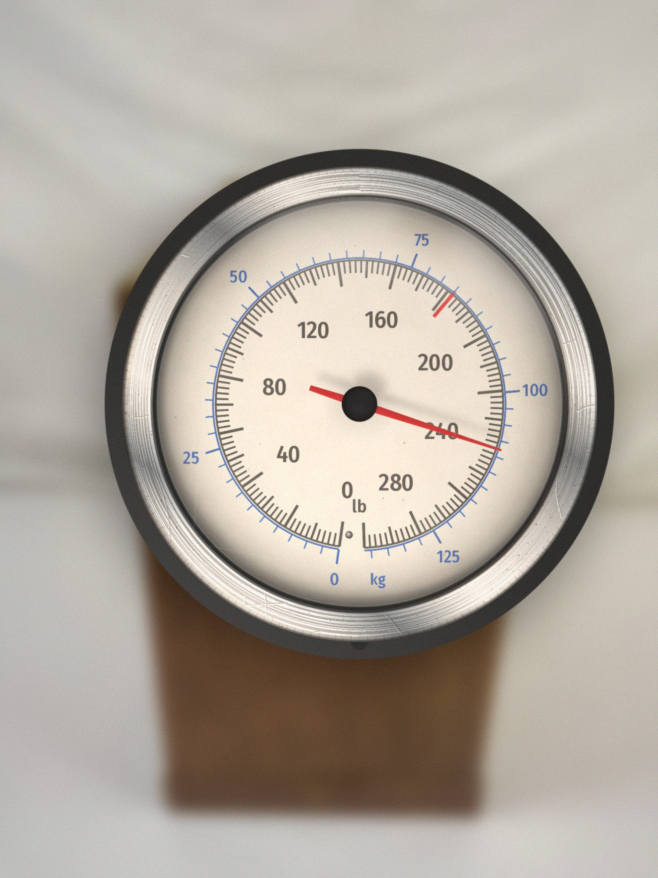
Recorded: 240 lb
